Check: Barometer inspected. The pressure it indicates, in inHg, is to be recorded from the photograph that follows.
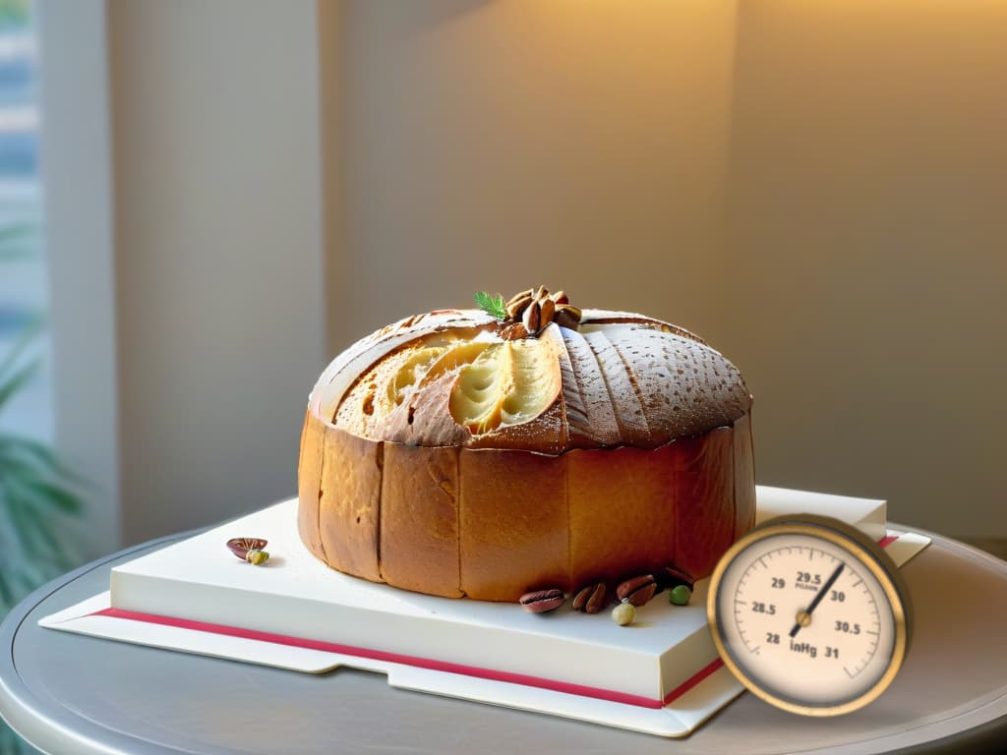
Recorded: 29.8 inHg
